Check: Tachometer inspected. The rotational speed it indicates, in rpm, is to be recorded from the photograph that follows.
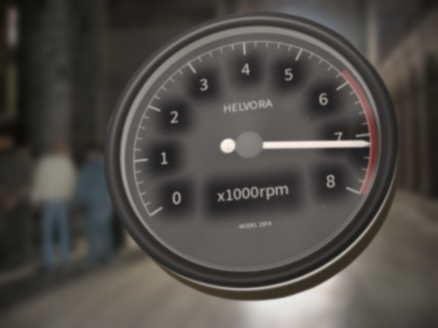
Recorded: 7200 rpm
